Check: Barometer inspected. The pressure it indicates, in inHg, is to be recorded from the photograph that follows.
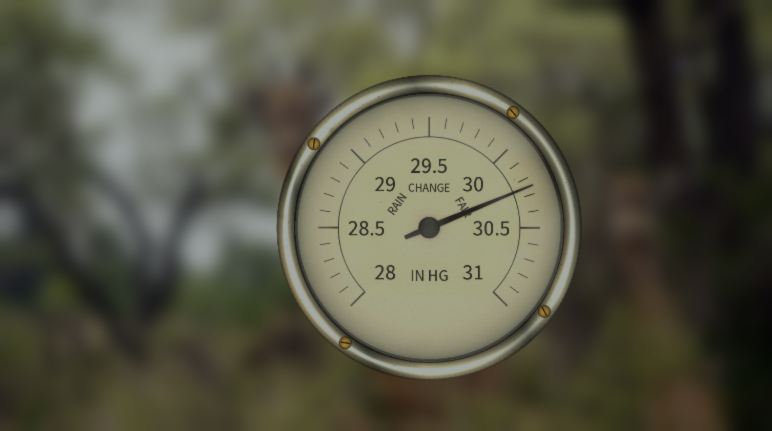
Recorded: 30.25 inHg
